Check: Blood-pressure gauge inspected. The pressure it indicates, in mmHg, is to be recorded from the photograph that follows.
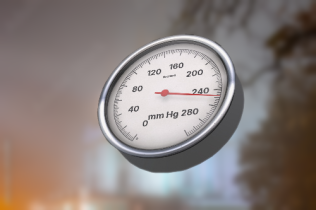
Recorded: 250 mmHg
